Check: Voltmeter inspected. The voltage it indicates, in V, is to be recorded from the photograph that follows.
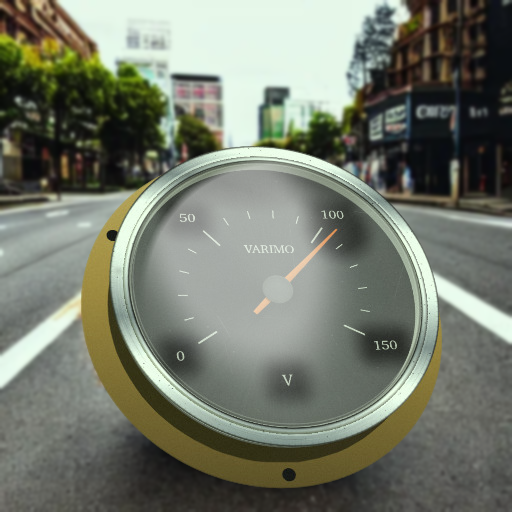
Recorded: 105 V
